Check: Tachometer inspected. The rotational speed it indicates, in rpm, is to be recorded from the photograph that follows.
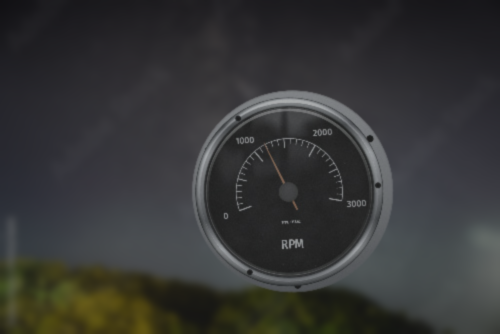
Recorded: 1200 rpm
